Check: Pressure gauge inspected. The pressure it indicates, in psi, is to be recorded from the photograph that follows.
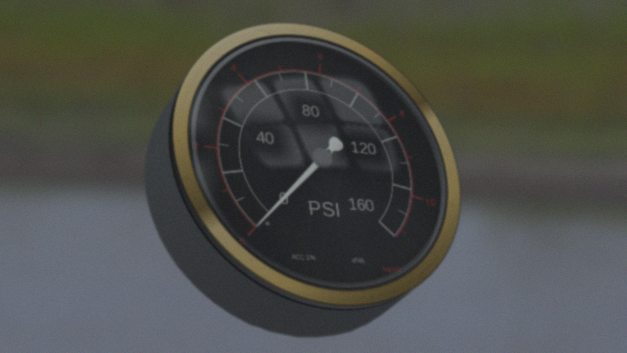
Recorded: 0 psi
